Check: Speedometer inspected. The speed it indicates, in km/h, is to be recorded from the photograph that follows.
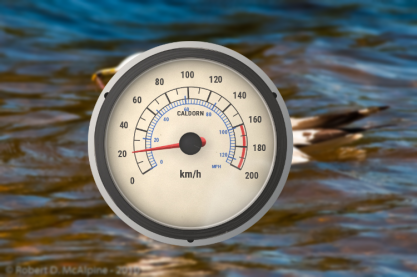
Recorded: 20 km/h
